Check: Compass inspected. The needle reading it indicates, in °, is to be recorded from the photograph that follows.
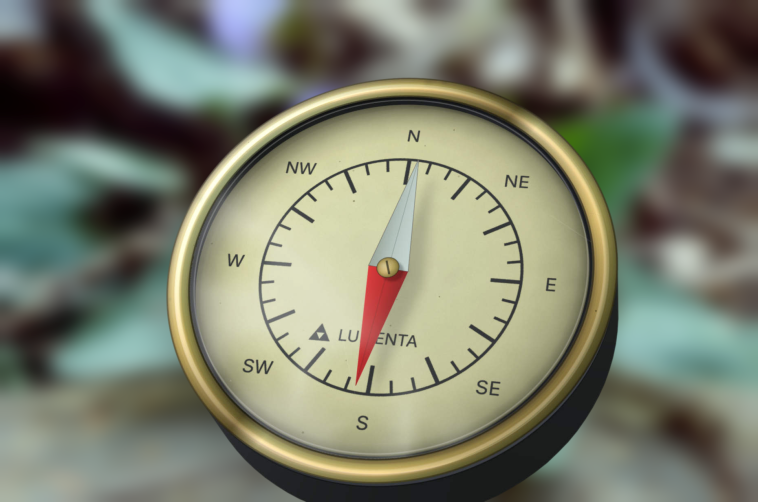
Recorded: 185 °
